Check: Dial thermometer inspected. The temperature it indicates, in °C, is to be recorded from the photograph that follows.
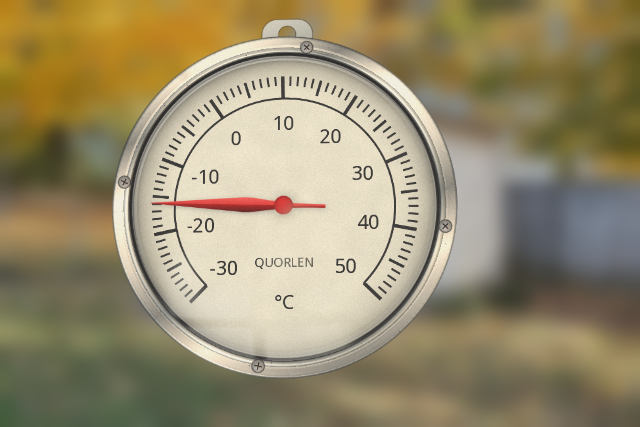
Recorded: -16 °C
